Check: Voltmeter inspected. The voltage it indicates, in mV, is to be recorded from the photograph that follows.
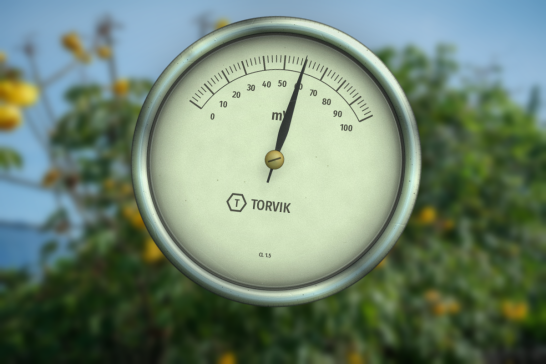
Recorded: 60 mV
